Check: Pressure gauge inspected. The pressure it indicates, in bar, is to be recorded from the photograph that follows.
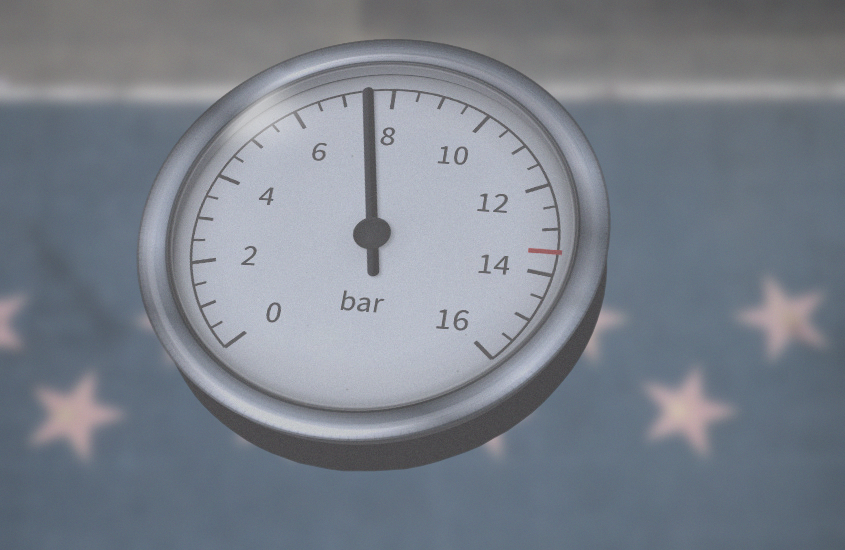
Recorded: 7.5 bar
